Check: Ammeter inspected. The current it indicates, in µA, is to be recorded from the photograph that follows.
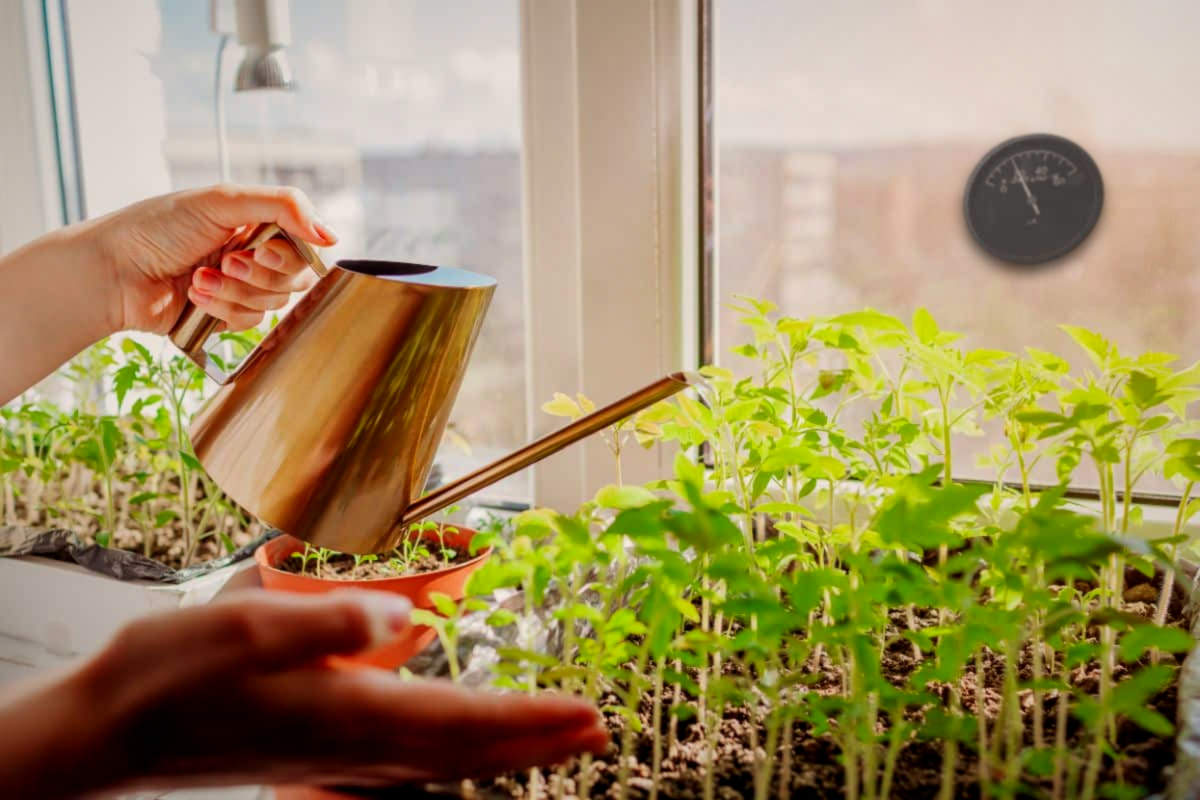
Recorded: 20 µA
